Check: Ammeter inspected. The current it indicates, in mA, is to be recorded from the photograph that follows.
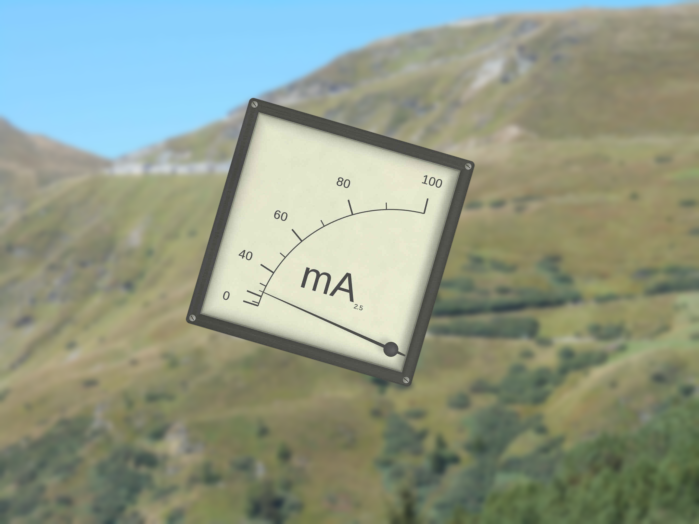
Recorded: 25 mA
